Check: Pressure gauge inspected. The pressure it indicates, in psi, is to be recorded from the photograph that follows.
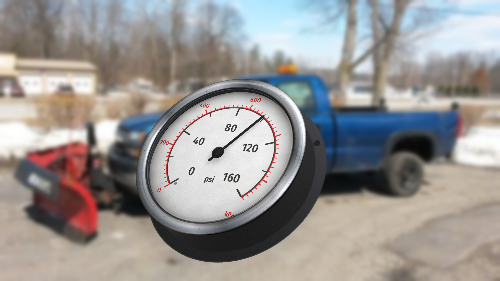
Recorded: 100 psi
